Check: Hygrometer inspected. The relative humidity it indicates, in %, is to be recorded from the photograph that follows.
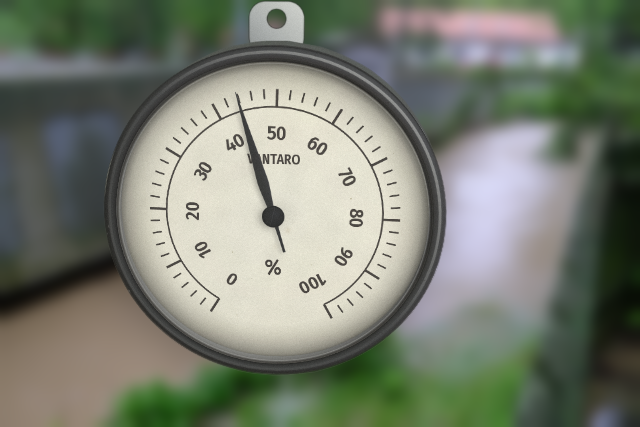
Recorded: 44 %
